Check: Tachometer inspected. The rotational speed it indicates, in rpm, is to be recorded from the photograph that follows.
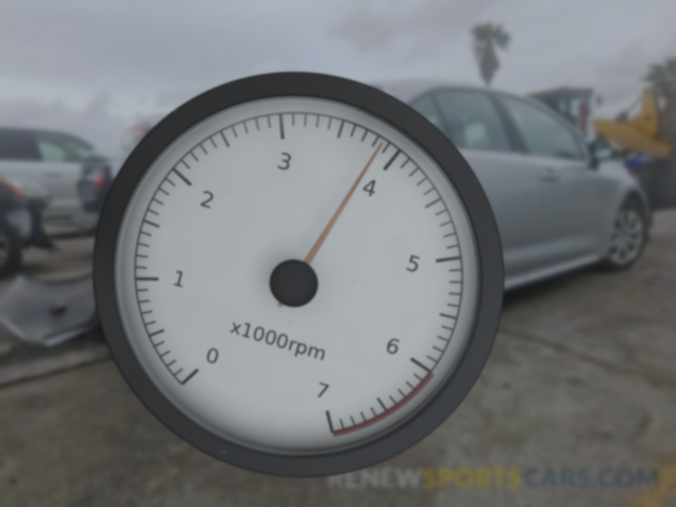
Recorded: 3850 rpm
